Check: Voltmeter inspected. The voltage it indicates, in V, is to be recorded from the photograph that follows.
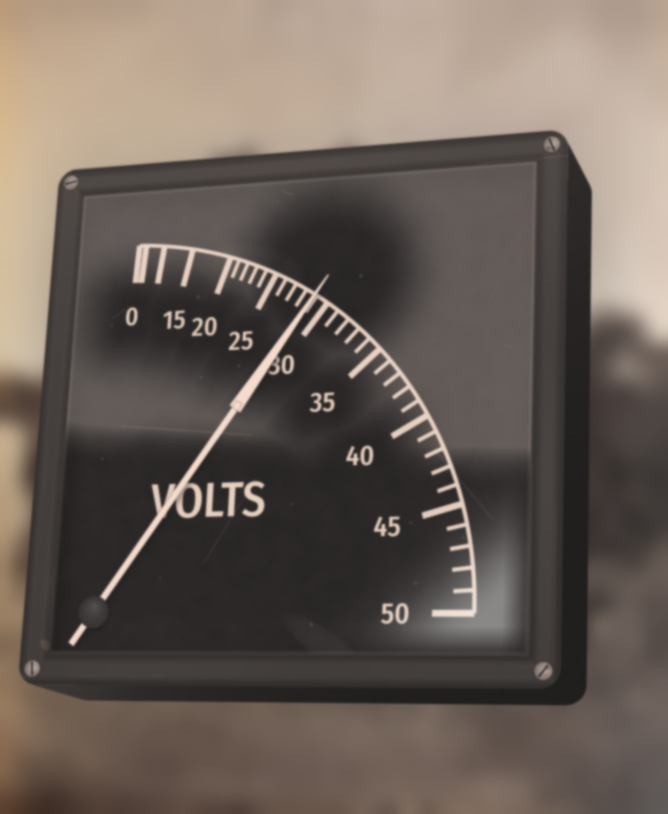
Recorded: 29 V
